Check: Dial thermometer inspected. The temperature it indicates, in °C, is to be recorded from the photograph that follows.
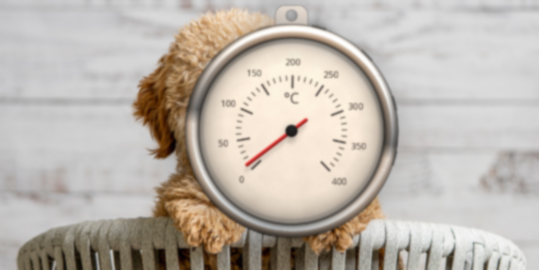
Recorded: 10 °C
